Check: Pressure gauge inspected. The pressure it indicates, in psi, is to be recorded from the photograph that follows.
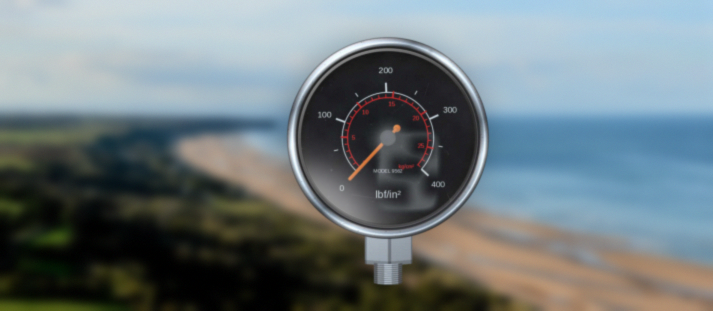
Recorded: 0 psi
